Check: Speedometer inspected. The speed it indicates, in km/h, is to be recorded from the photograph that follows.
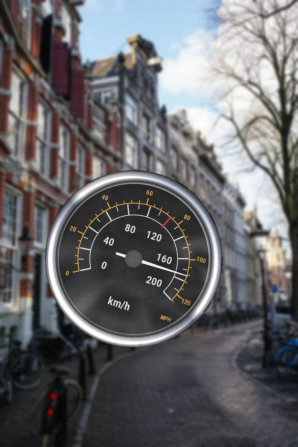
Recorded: 175 km/h
